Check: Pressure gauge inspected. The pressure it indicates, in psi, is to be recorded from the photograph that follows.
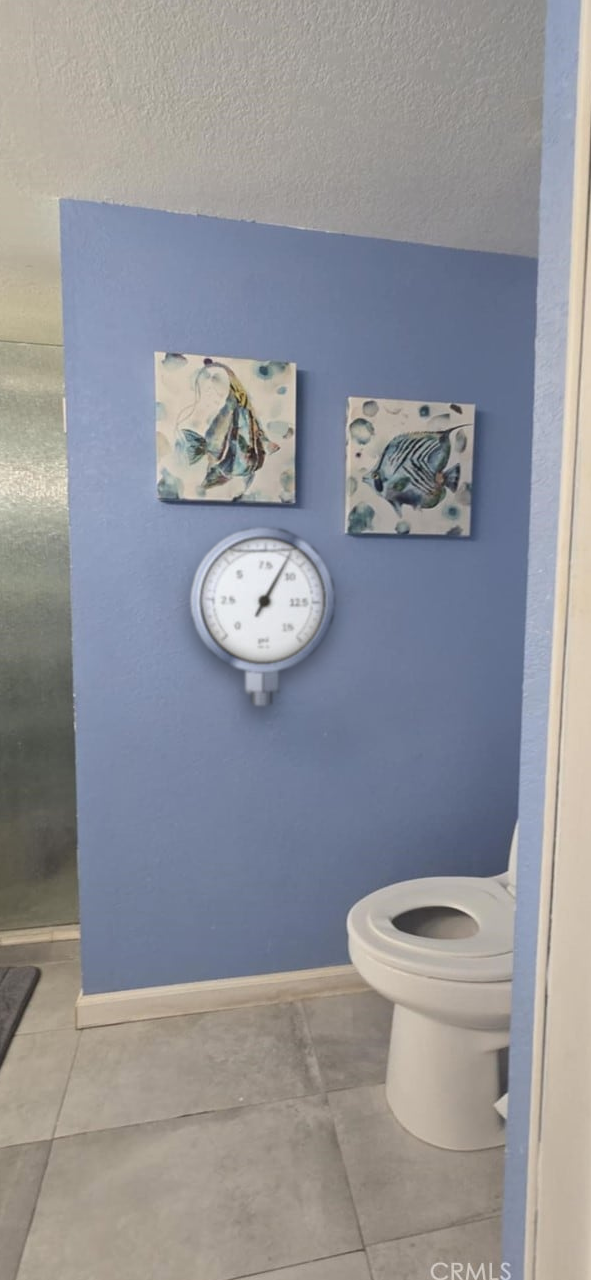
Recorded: 9 psi
